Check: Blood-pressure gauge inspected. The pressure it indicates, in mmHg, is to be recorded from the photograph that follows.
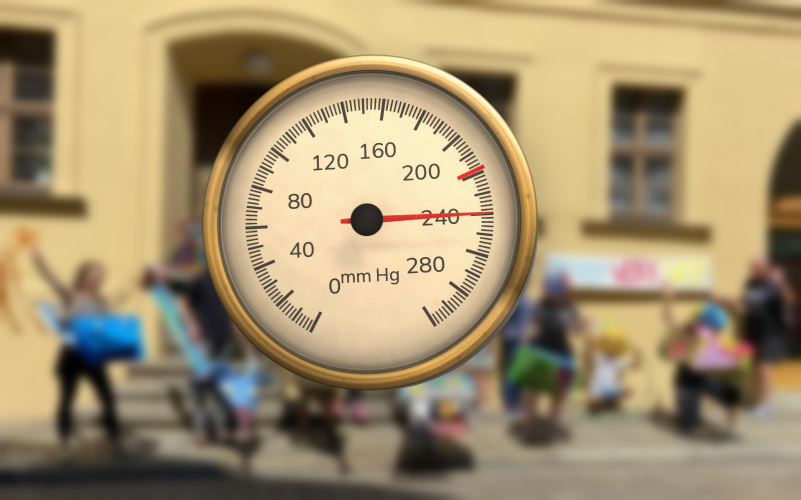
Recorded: 240 mmHg
